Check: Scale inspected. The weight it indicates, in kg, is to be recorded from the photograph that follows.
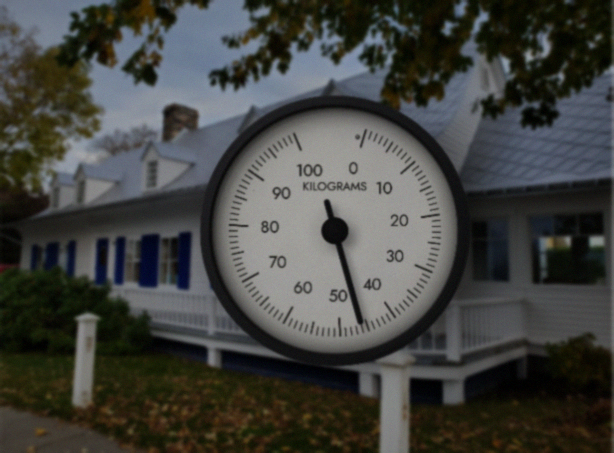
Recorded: 46 kg
